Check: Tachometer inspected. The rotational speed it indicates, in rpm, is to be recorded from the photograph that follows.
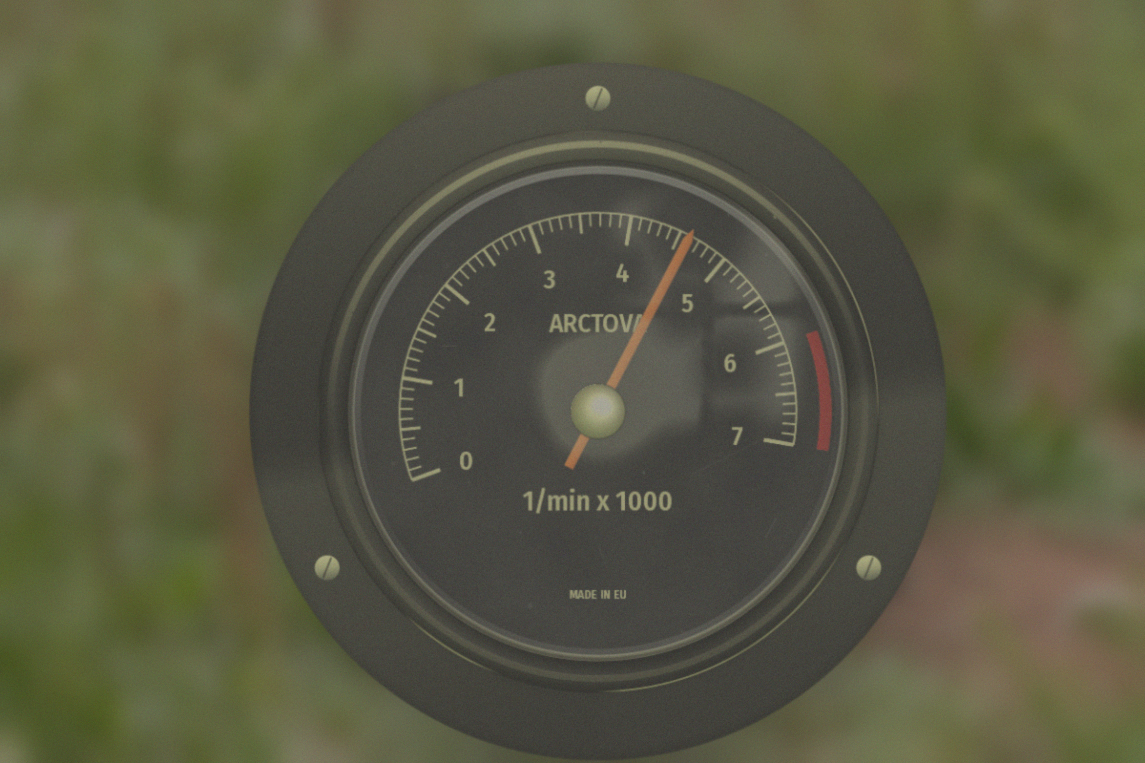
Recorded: 4600 rpm
